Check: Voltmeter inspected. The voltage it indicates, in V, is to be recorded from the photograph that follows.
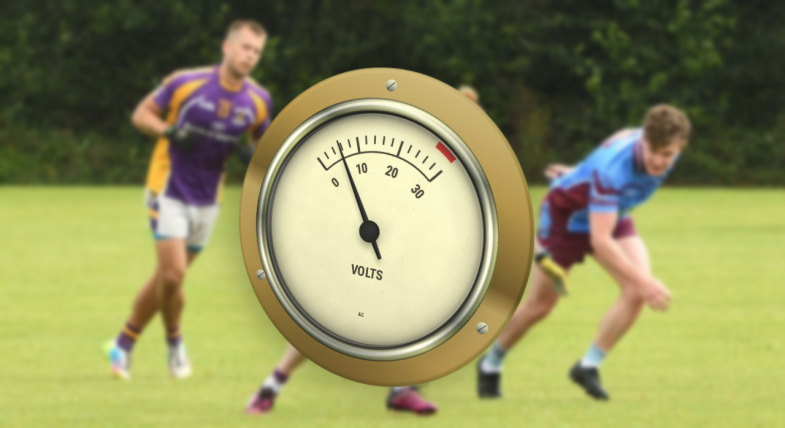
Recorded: 6 V
